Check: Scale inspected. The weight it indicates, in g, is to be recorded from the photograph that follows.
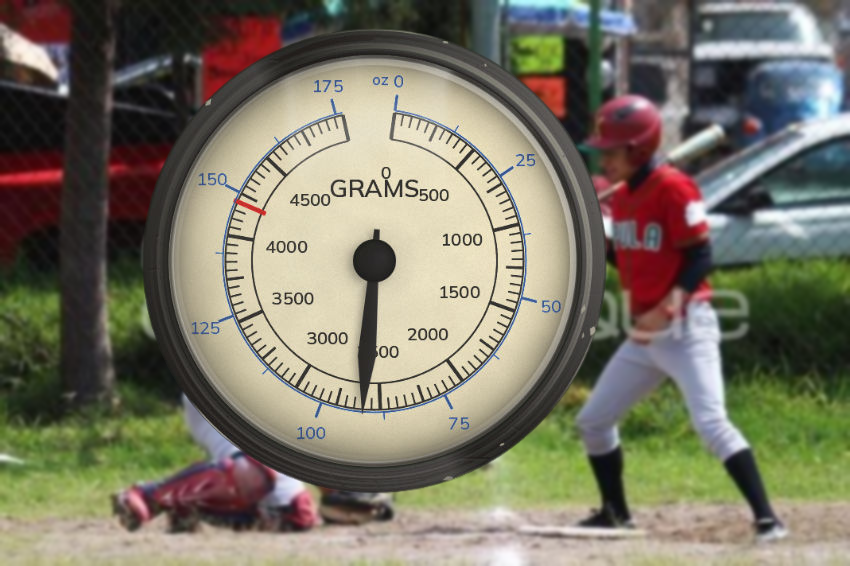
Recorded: 2600 g
